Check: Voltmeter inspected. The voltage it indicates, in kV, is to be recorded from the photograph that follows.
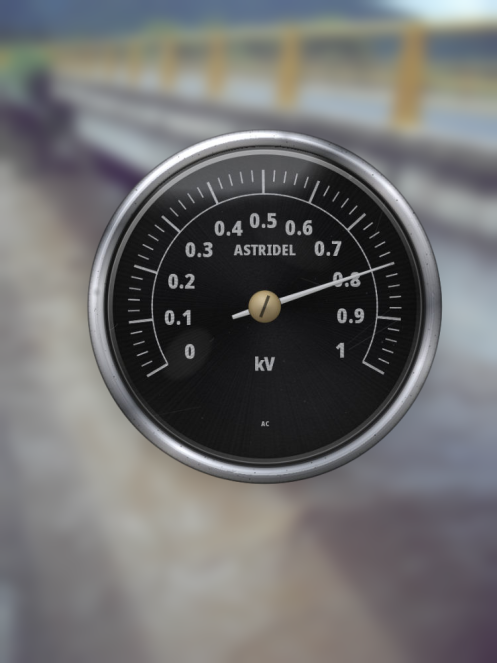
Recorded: 0.8 kV
